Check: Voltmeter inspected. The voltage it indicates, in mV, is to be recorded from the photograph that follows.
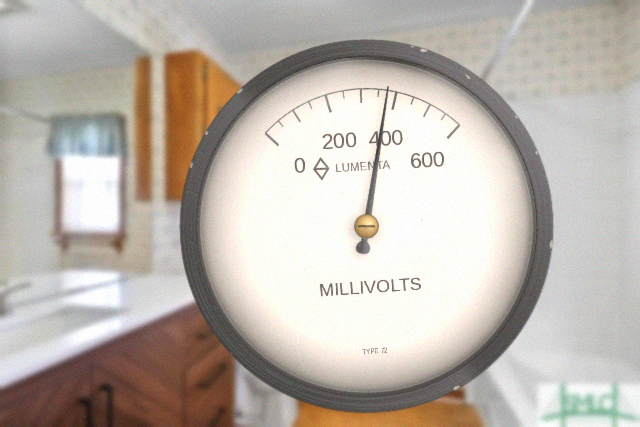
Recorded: 375 mV
